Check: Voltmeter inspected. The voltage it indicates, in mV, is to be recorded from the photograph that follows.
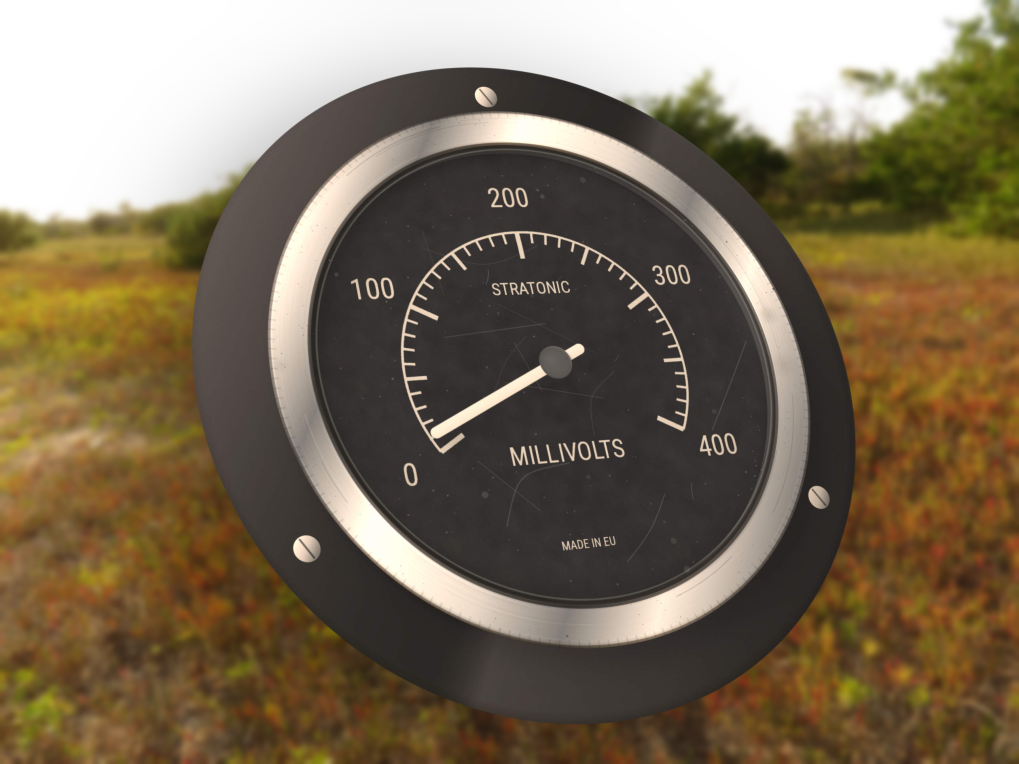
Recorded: 10 mV
